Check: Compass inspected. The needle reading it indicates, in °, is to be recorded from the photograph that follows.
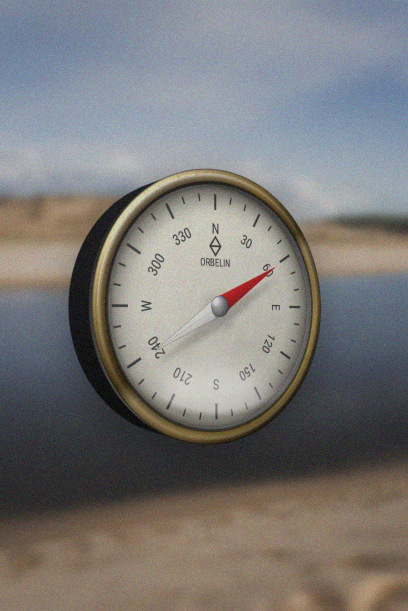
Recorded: 60 °
